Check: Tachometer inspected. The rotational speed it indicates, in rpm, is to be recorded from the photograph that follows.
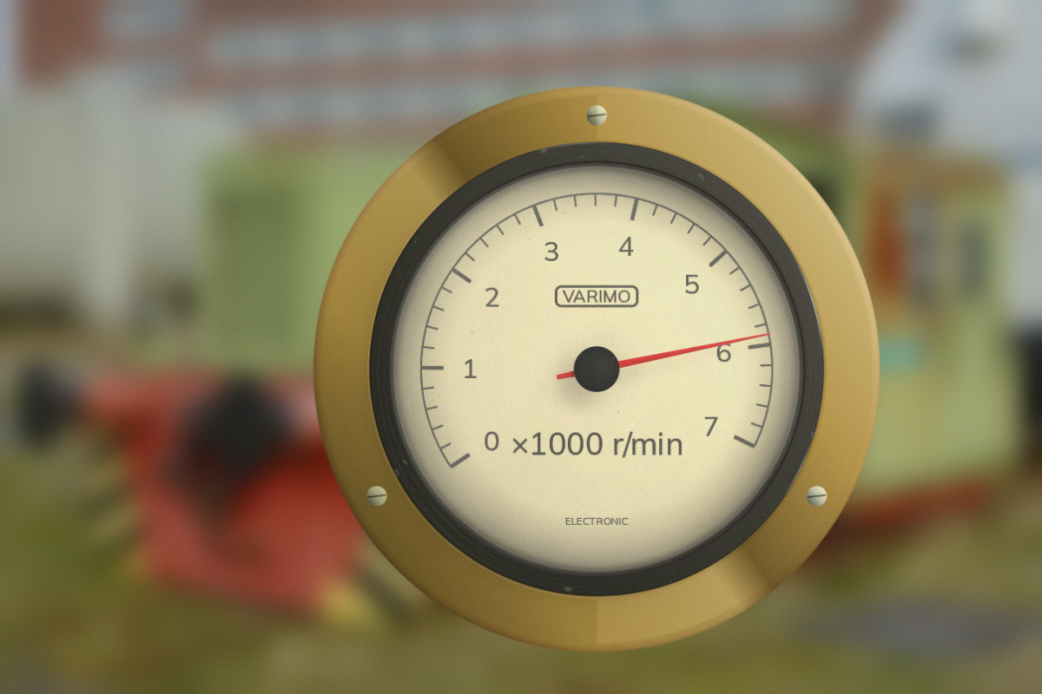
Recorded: 5900 rpm
